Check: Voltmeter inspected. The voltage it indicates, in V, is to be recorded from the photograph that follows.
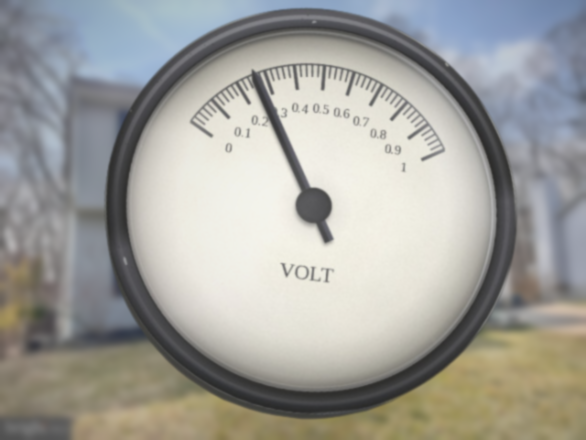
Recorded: 0.26 V
